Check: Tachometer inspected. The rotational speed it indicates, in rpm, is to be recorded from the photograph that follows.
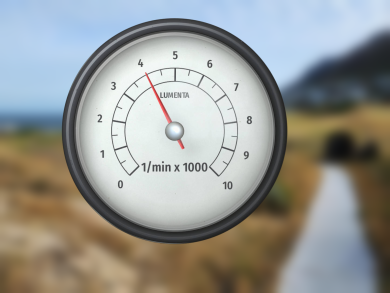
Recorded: 4000 rpm
